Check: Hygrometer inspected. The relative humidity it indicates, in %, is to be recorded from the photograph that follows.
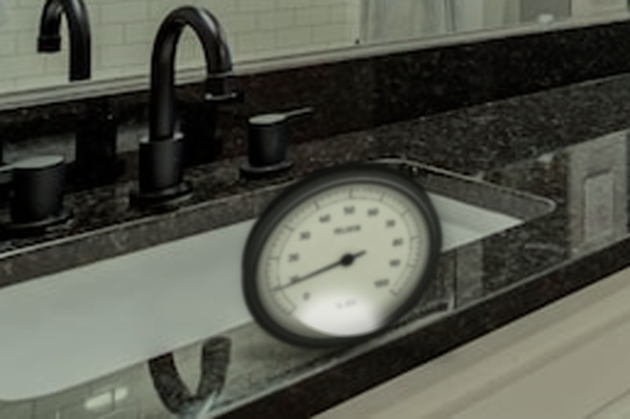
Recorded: 10 %
